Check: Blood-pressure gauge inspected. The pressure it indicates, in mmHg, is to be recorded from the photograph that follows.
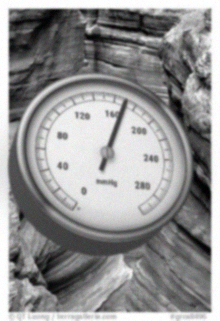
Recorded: 170 mmHg
